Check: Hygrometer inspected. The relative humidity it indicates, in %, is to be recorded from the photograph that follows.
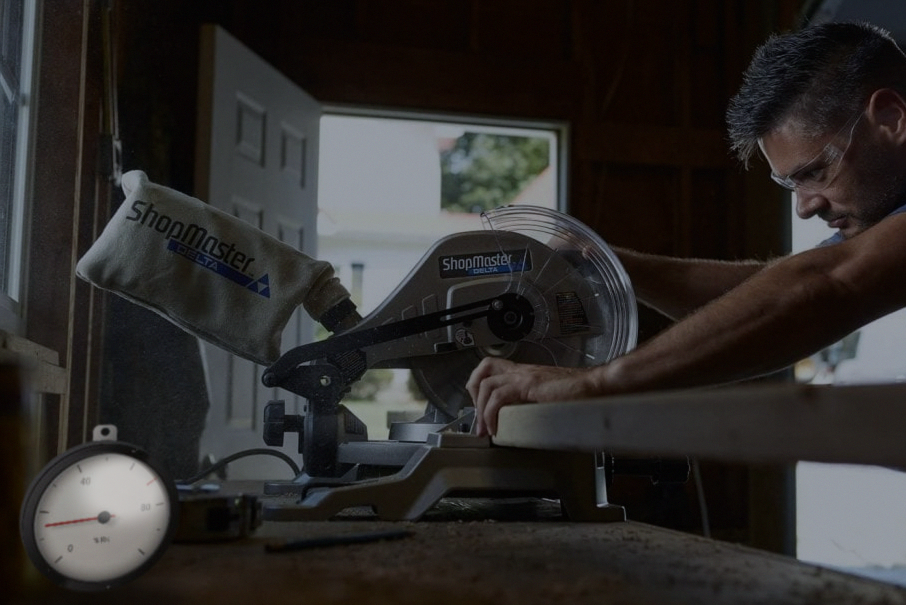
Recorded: 15 %
